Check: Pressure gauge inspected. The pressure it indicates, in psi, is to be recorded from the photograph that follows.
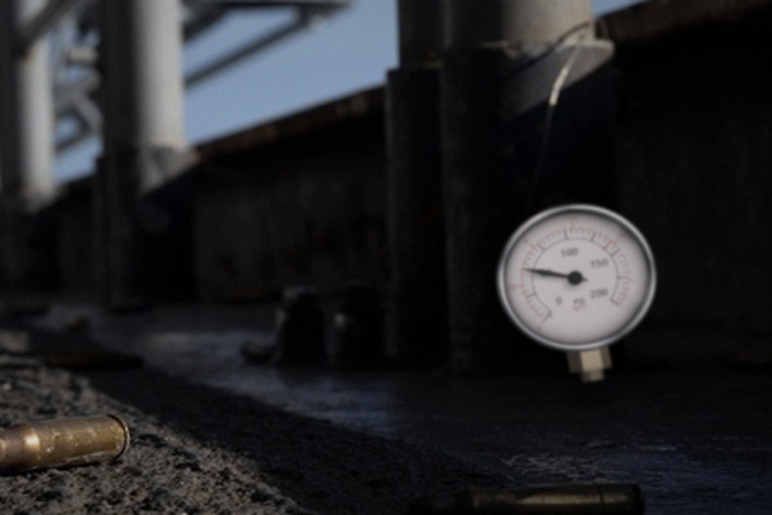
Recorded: 50 psi
